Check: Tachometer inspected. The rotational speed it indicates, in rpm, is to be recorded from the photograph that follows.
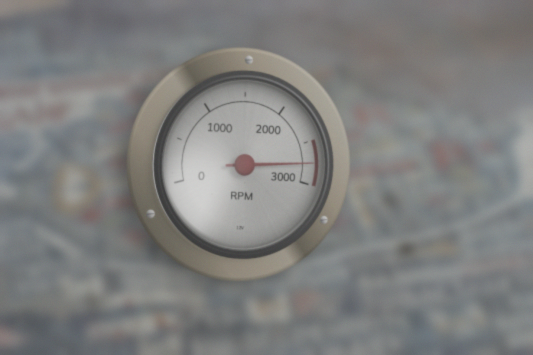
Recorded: 2750 rpm
